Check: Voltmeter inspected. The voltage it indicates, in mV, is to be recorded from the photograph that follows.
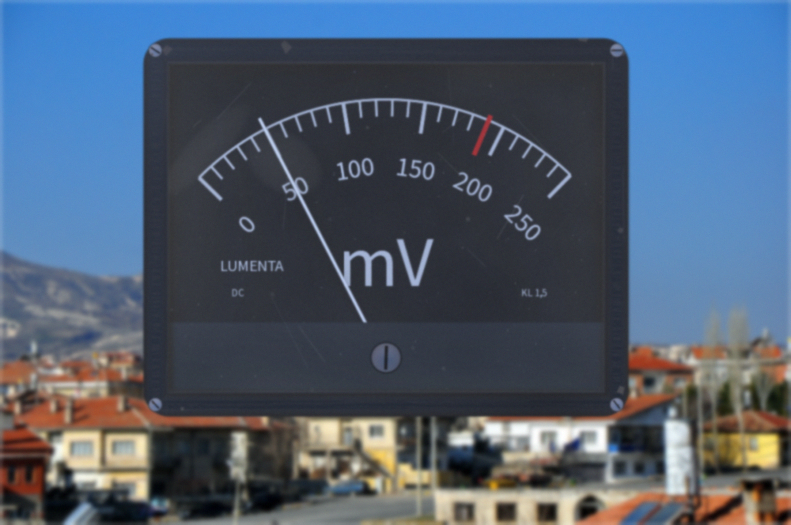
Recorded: 50 mV
